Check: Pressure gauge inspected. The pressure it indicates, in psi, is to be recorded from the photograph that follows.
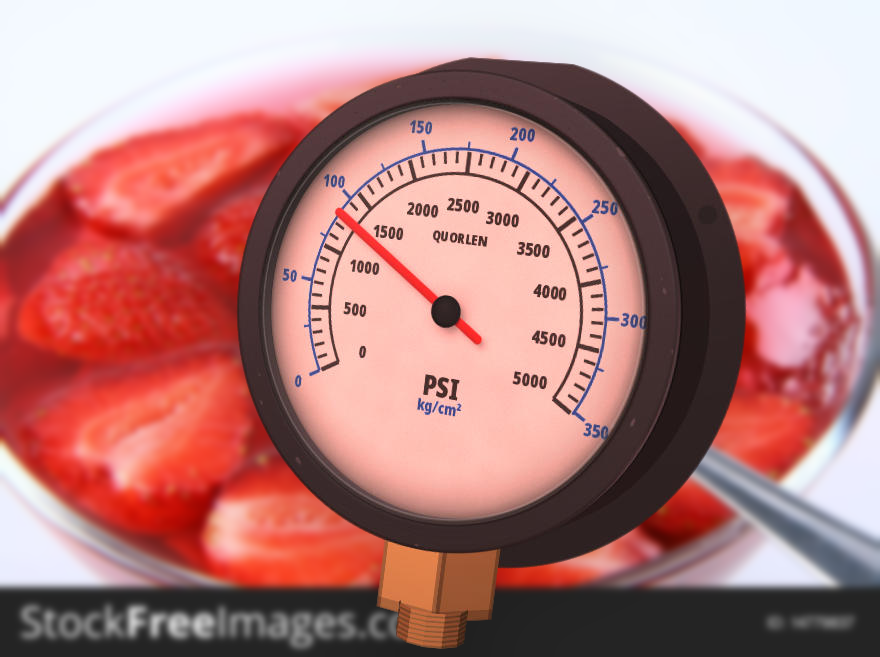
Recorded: 1300 psi
